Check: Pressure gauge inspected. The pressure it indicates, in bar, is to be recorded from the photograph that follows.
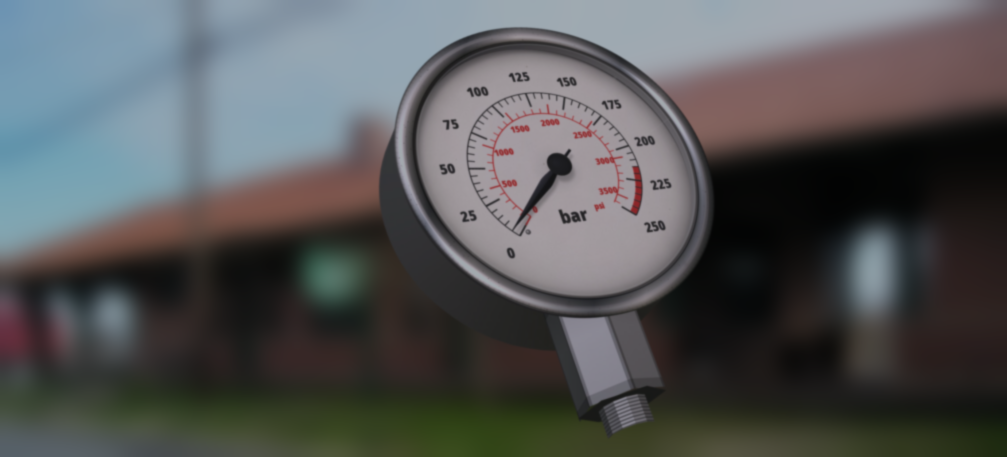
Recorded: 5 bar
